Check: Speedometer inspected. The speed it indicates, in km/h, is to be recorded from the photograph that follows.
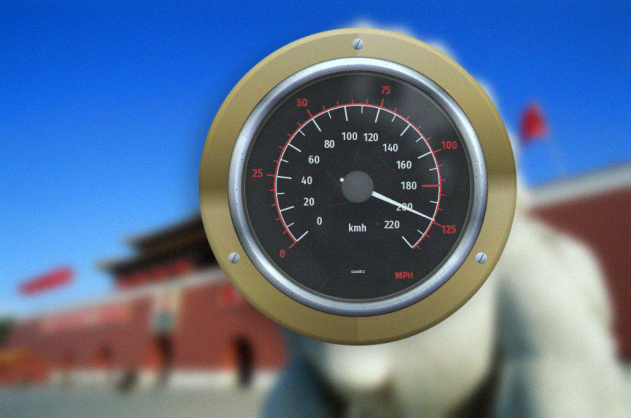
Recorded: 200 km/h
